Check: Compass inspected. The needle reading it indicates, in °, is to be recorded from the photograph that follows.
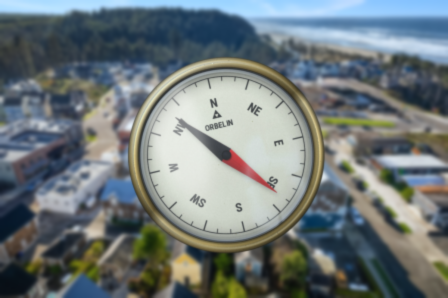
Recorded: 140 °
